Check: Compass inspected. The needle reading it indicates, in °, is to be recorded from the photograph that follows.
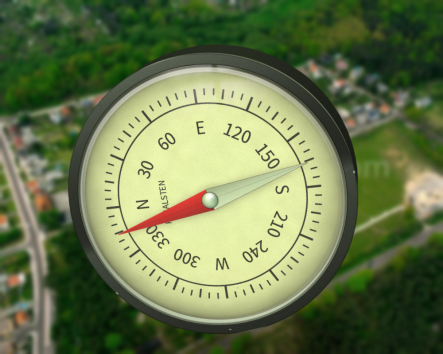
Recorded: 345 °
